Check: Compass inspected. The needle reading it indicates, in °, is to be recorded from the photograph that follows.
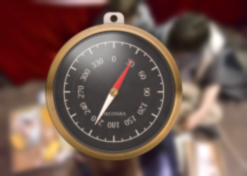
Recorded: 30 °
